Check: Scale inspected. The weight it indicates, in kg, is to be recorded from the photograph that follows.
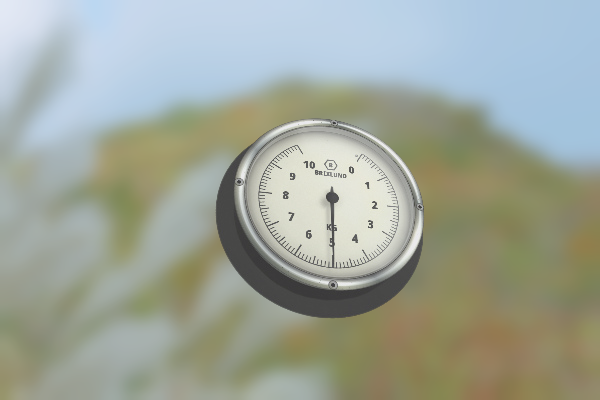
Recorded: 5 kg
